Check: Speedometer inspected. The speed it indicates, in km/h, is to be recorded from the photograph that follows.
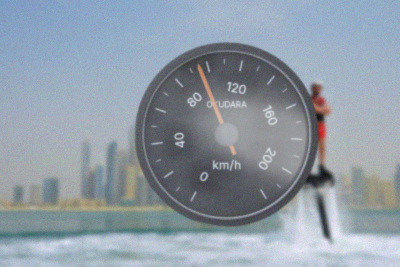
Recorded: 95 km/h
